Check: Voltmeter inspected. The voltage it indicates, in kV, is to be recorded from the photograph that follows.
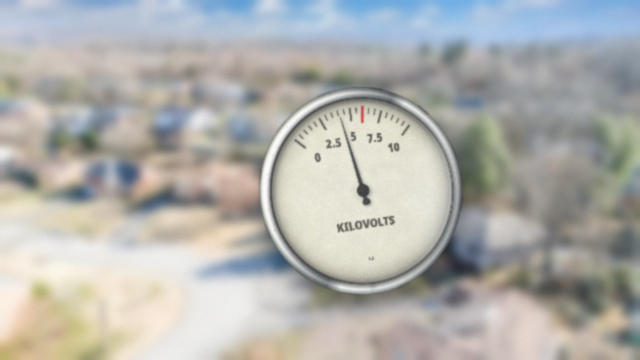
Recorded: 4 kV
